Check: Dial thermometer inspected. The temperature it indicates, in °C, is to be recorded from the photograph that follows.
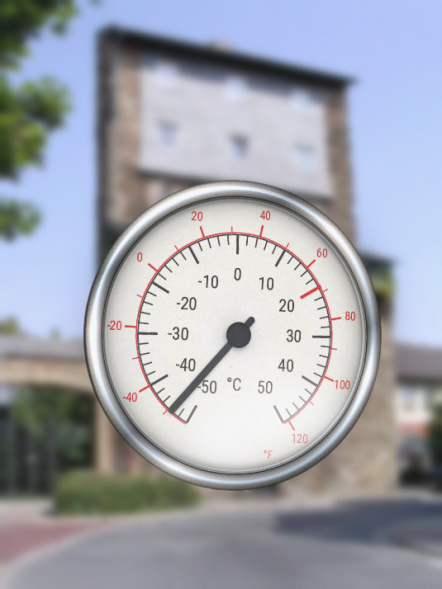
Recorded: -46 °C
